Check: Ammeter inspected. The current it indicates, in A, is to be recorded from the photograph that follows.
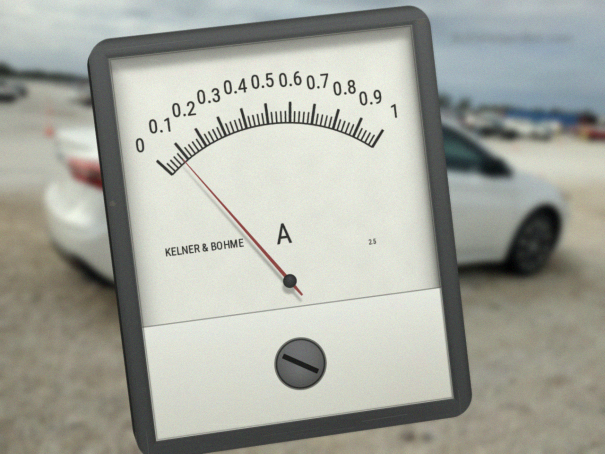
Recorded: 0.08 A
